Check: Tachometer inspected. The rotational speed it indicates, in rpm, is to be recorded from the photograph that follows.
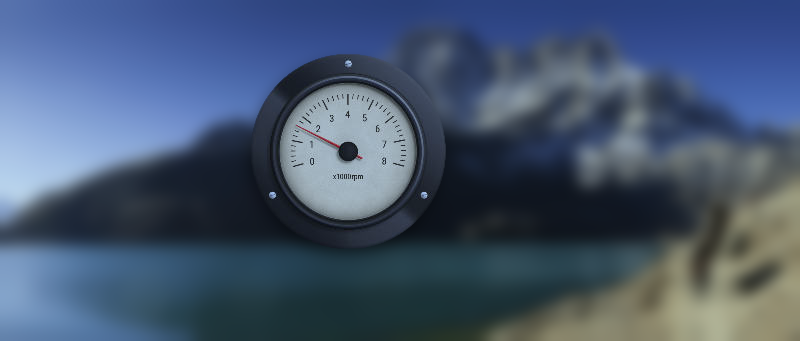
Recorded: 1600 rpm
